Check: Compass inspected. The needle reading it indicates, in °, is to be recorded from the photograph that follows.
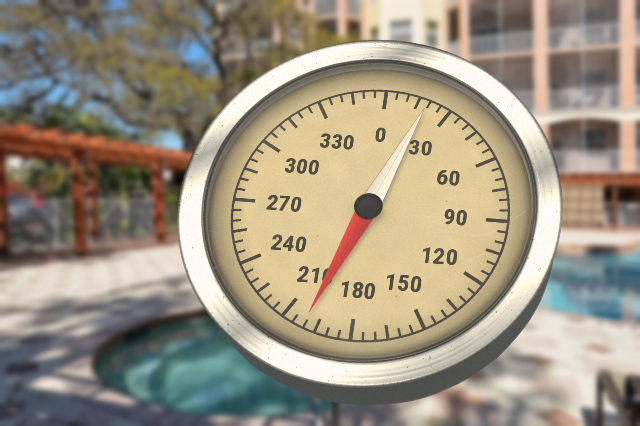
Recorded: 200 °
